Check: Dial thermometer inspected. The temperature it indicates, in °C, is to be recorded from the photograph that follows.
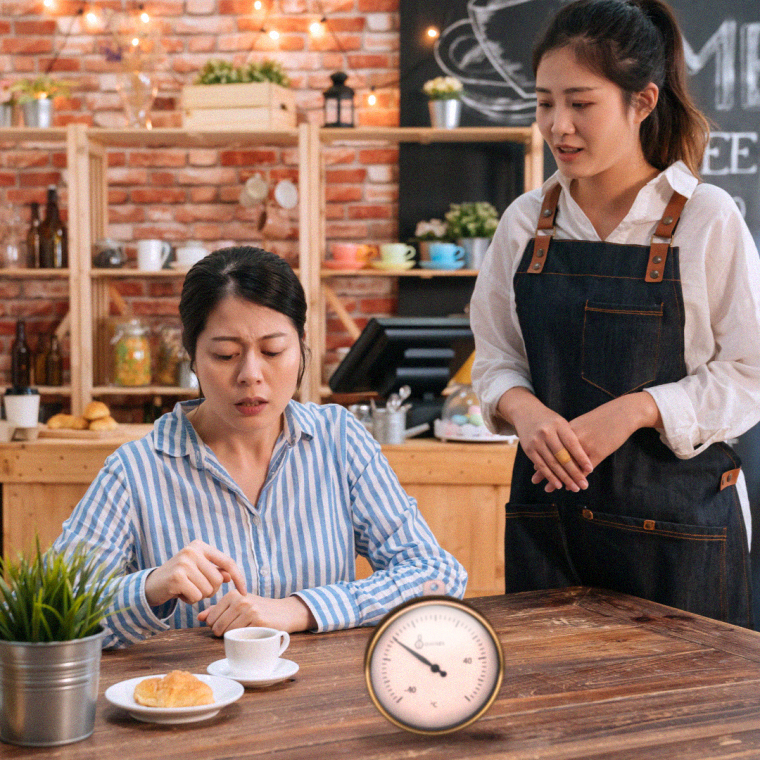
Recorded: -10 °C
